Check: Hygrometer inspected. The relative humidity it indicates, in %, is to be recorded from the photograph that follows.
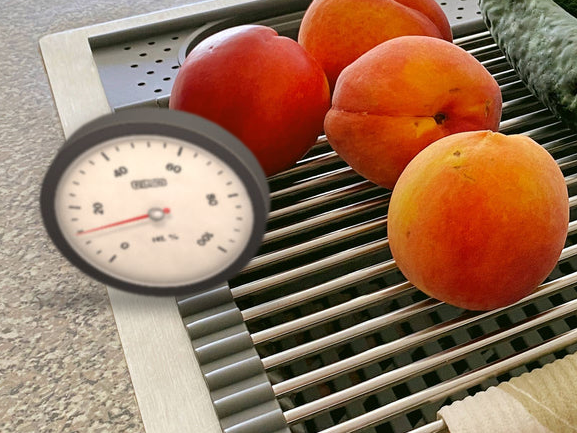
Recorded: 12 %
